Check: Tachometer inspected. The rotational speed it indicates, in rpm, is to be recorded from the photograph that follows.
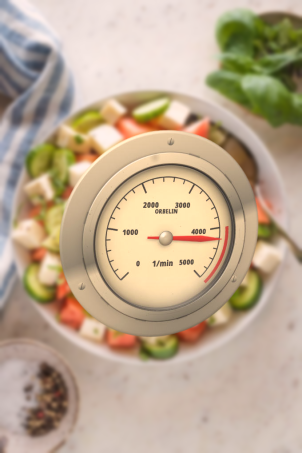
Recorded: 4200 rpm
